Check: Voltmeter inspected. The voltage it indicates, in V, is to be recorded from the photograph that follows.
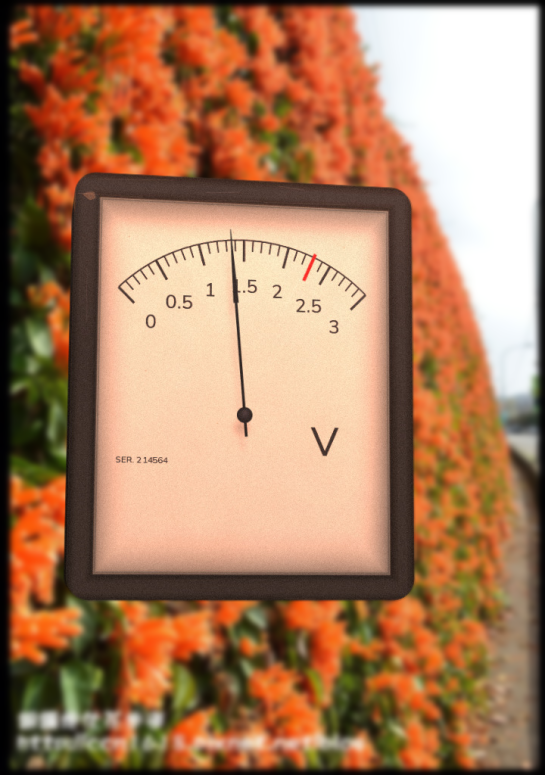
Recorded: 1.35 V
